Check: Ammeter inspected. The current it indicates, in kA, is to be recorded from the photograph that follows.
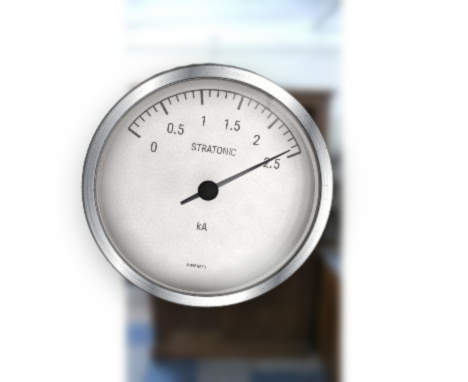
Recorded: 2.4 kA
